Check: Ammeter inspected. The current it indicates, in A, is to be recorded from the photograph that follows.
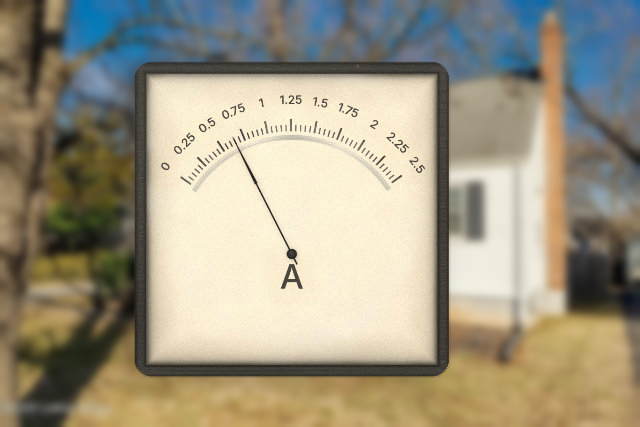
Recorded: 0.65 A
